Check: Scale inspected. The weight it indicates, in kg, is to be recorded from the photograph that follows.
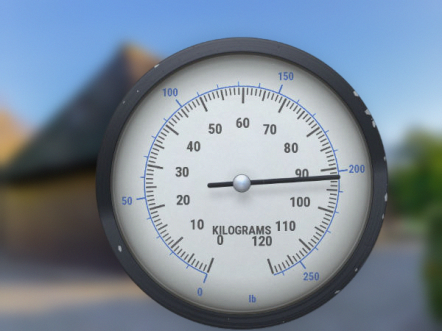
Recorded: 92 kg
